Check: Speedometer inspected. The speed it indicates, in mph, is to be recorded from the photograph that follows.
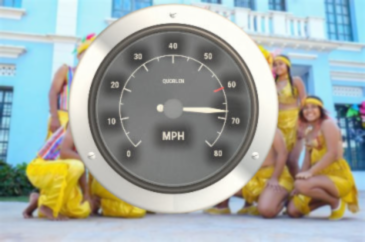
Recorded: 67.5 mph
